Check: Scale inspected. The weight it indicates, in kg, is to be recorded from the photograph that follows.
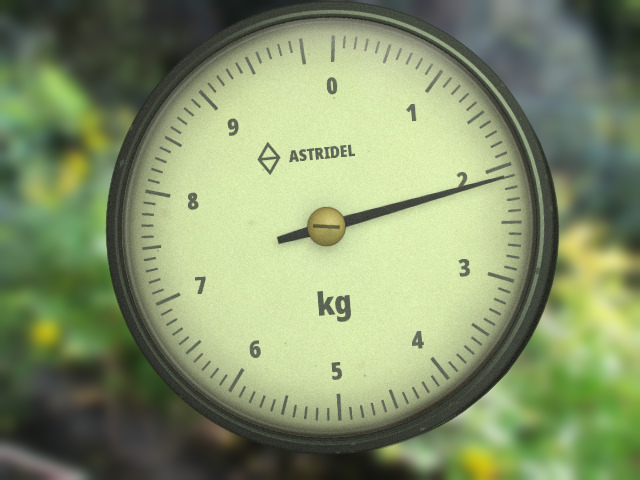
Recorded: 2.1 kg
